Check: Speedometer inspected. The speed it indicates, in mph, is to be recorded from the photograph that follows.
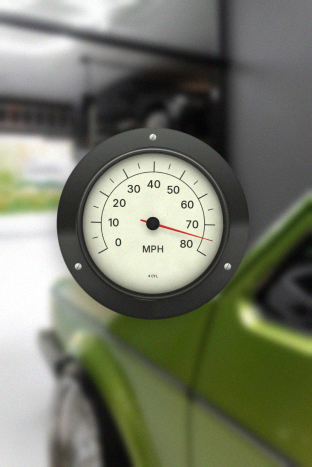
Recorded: 75 mph
